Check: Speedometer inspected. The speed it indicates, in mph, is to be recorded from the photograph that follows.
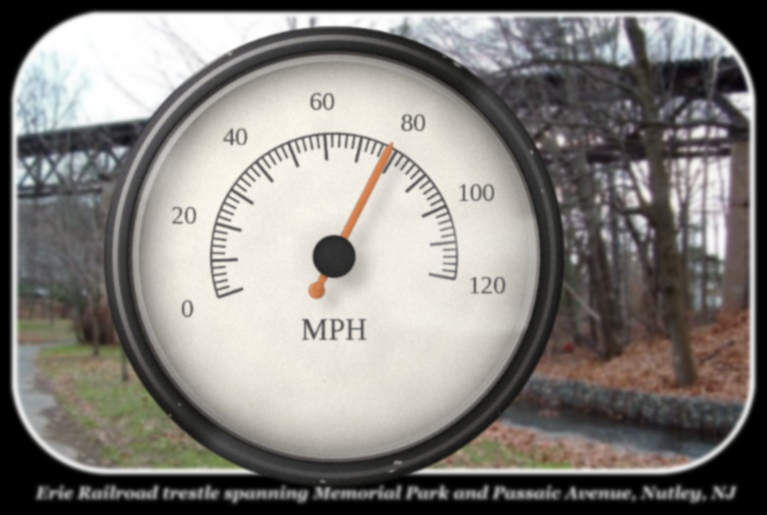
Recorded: 78 mph
